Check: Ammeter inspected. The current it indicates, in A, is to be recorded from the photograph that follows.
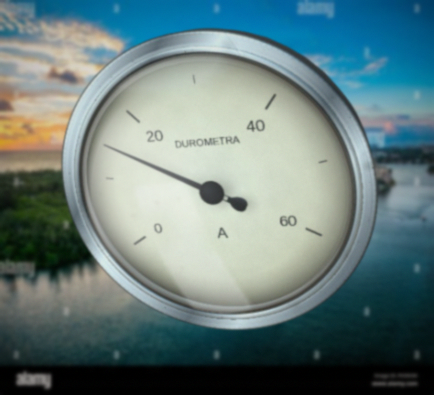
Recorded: 15 A
